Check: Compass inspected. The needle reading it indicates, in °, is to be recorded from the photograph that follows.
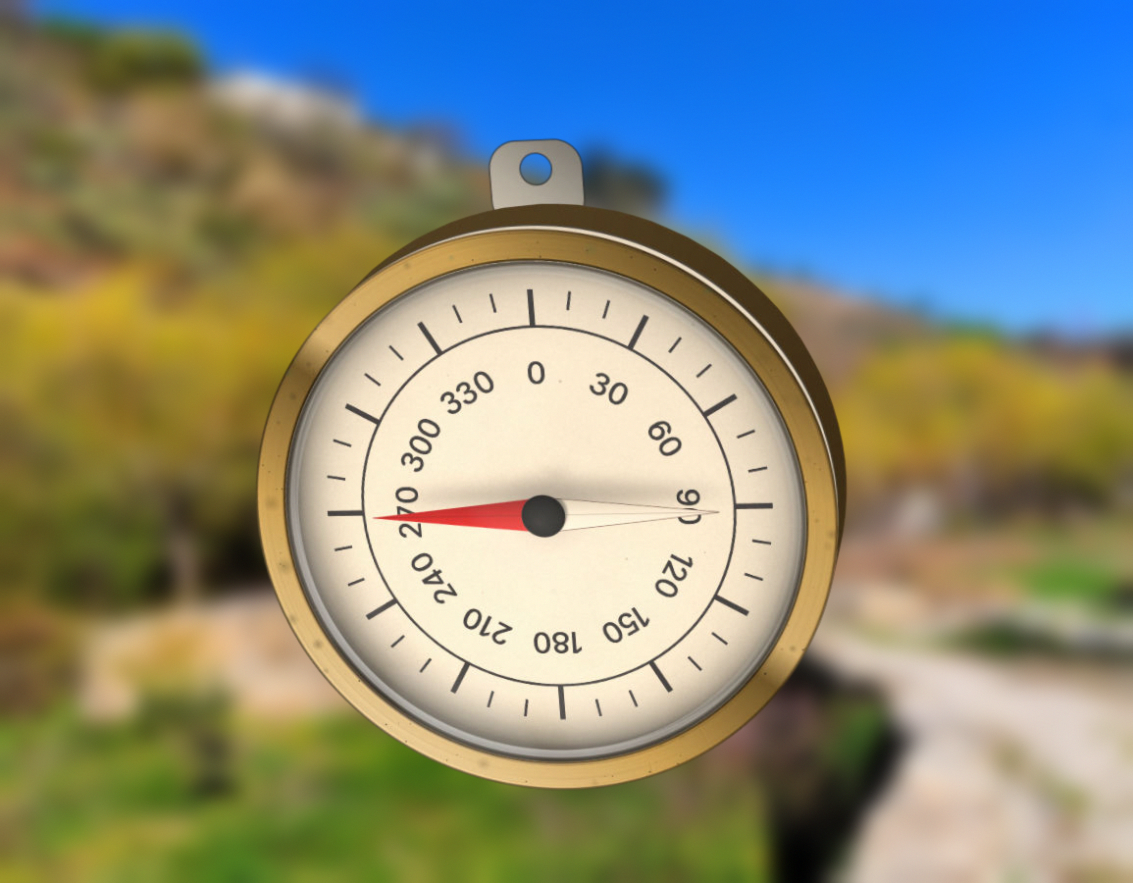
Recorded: 270 °
